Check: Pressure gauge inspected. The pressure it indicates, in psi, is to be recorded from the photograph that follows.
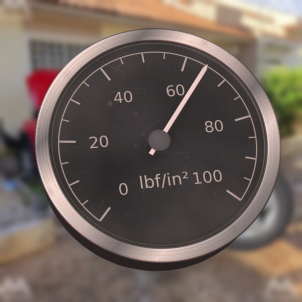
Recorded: 65 psi
